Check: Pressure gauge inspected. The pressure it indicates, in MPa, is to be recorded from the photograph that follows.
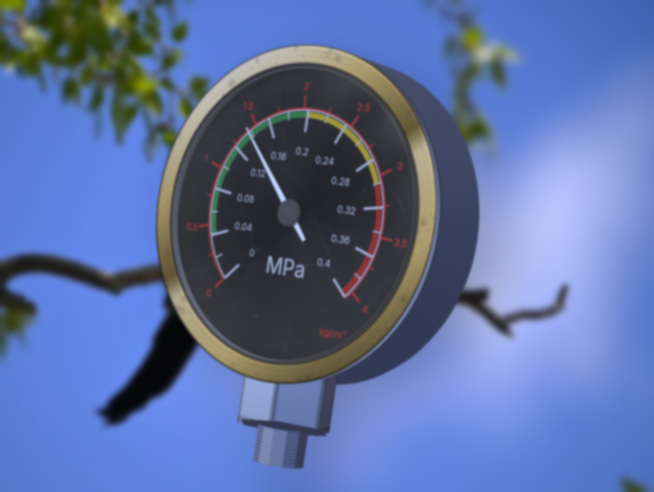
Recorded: 0.14 MPa
